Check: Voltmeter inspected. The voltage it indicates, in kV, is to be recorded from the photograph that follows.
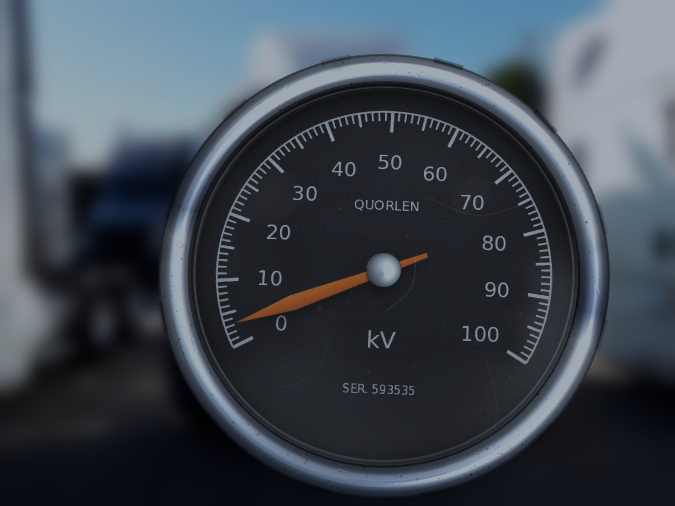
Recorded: 3 kV
